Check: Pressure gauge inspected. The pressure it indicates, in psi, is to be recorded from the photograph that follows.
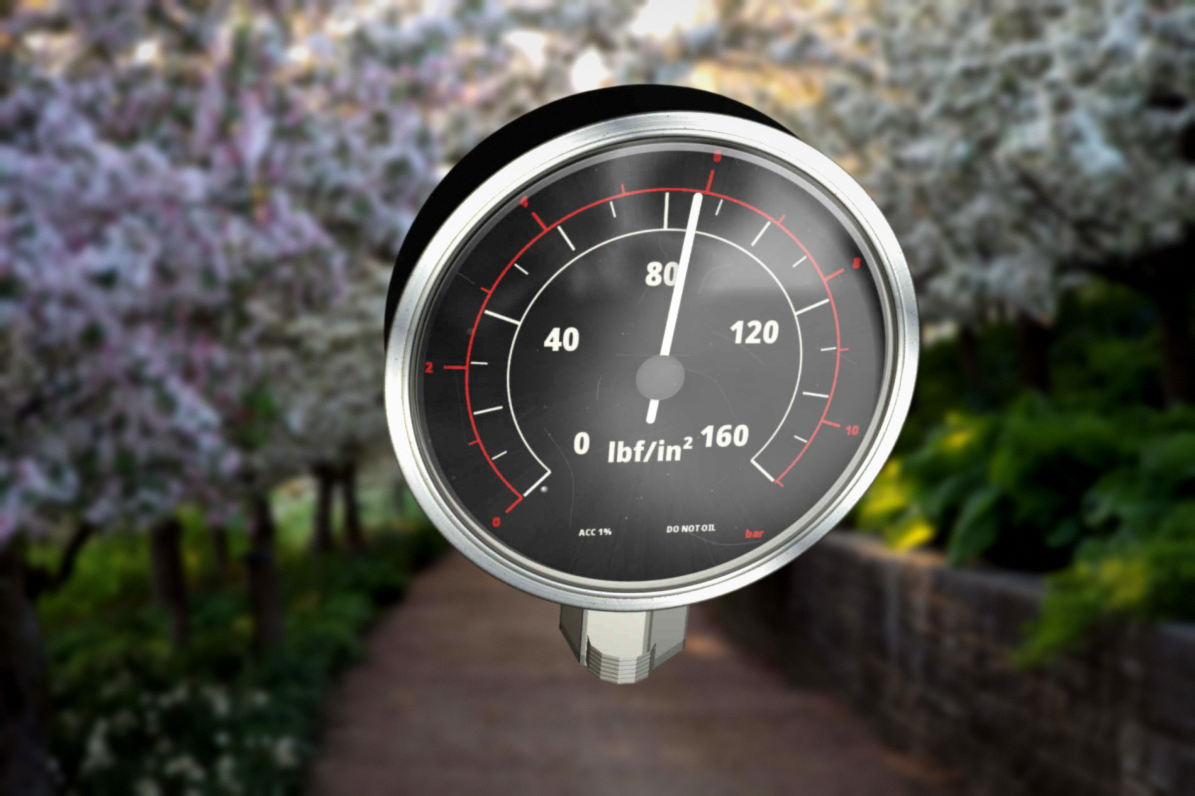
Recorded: 85 psi
